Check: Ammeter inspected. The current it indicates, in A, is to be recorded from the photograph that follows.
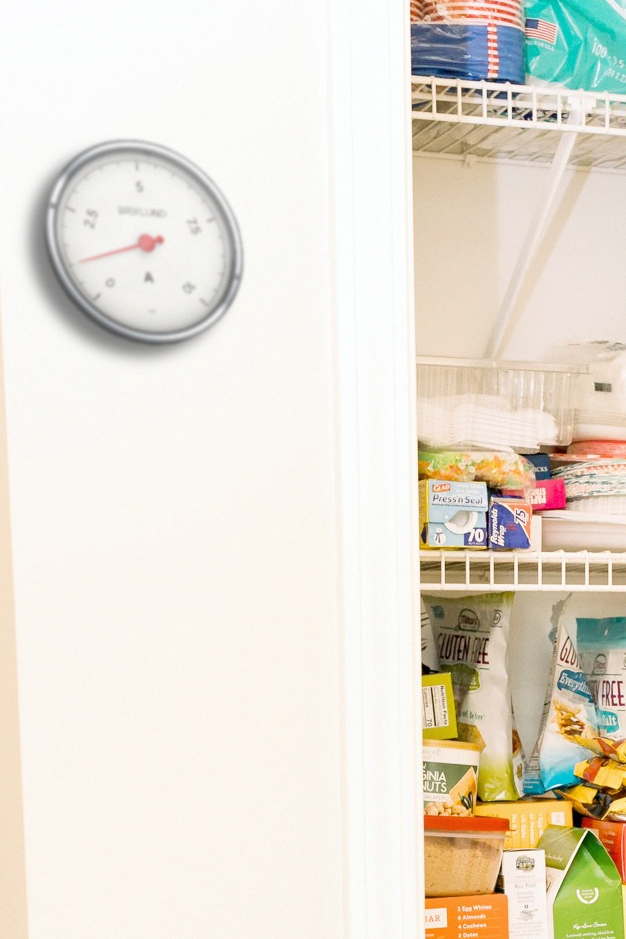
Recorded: 1 A
